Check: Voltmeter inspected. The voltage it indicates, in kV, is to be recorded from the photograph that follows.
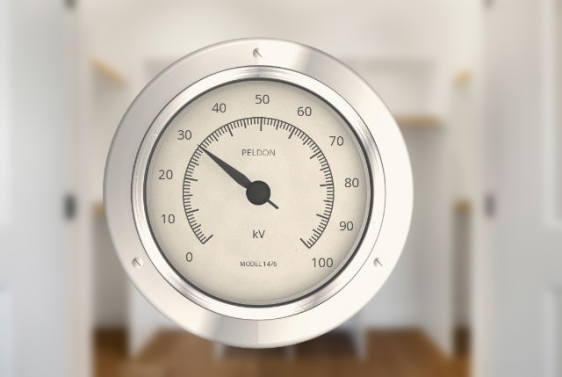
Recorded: 30 kV
